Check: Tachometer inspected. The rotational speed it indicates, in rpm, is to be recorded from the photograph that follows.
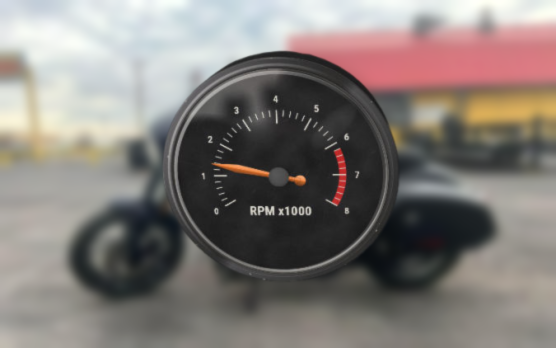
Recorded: 1400 rpm
